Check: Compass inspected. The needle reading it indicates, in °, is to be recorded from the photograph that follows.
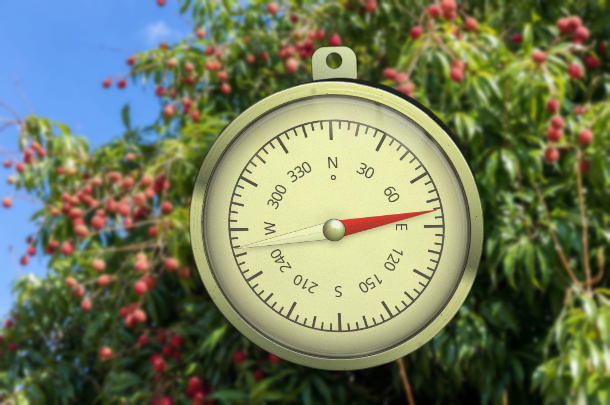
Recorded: 80 °
